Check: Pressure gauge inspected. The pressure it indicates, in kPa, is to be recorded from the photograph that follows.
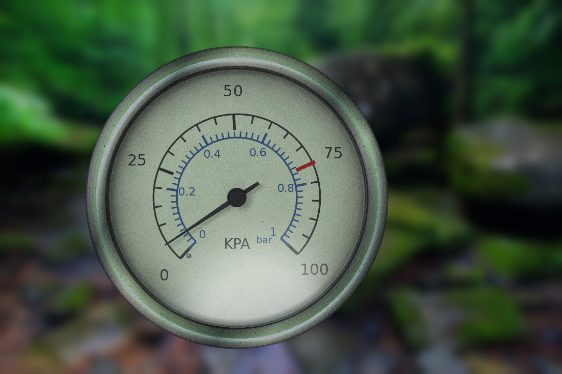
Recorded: 5 kPa
